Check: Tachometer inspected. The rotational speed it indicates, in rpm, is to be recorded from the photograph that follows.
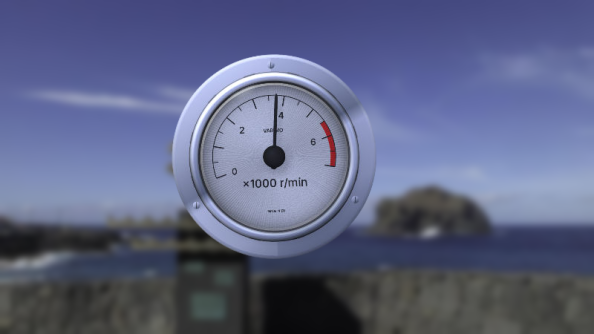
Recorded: 3750 rpm
